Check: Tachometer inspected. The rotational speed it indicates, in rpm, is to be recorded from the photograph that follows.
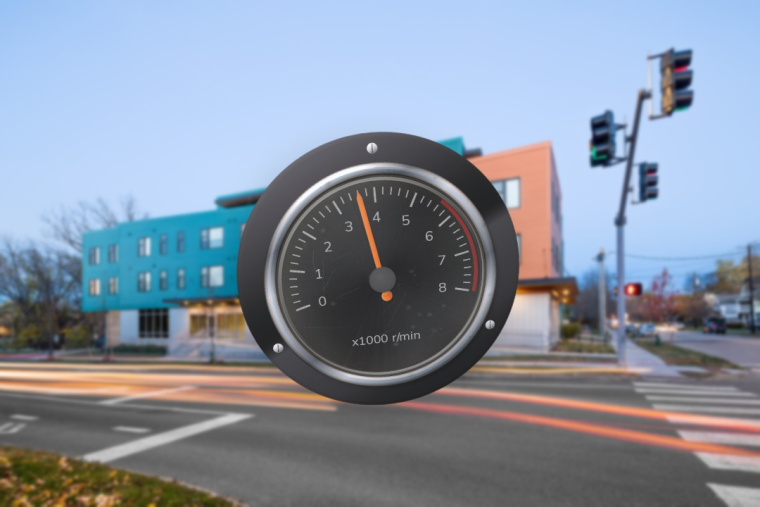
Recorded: 3600 rpm
